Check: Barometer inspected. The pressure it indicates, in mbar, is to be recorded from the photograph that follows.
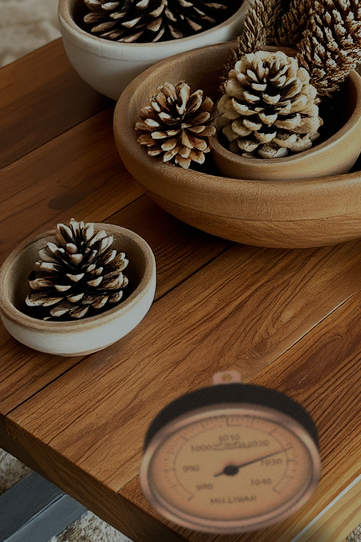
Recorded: 1025 mbar
